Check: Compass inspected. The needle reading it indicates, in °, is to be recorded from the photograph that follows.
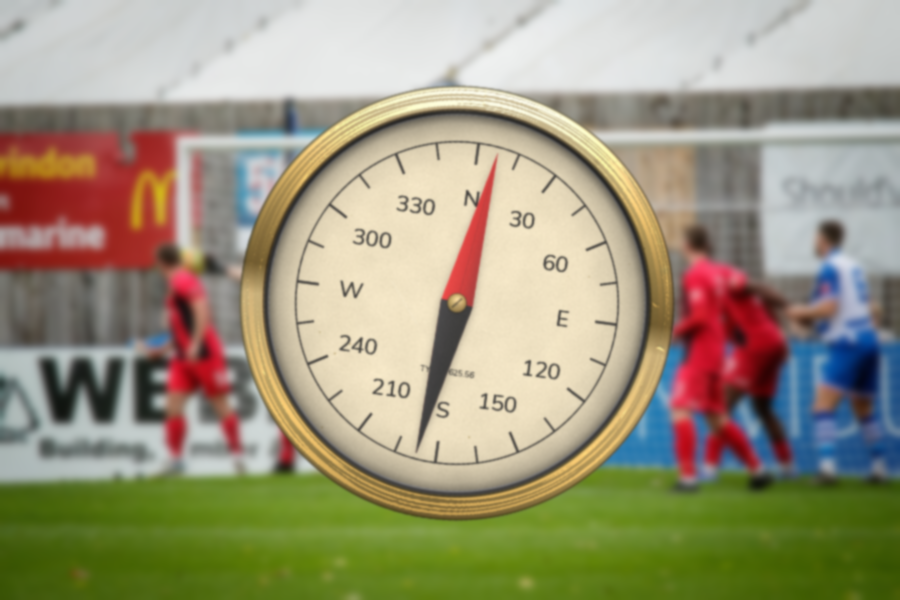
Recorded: 7.5 °
